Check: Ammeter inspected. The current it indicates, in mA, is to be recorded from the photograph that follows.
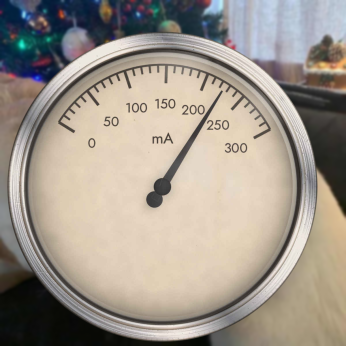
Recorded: 225 mA
